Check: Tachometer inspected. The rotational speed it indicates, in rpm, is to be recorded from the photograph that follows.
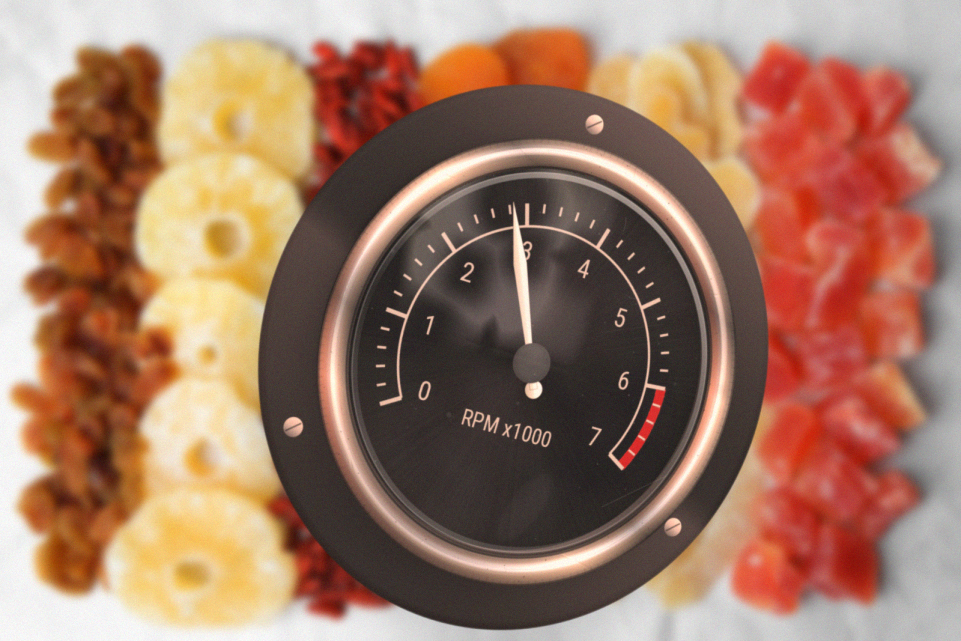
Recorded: 2800 rpm
